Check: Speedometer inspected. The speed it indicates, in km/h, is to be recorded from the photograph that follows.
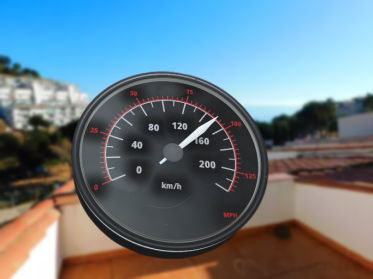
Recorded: 150 km/h
